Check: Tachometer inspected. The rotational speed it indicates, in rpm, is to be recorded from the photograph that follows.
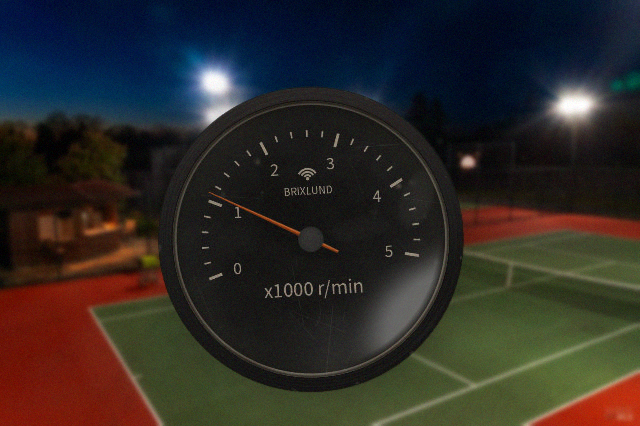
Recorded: 1100 rpm
